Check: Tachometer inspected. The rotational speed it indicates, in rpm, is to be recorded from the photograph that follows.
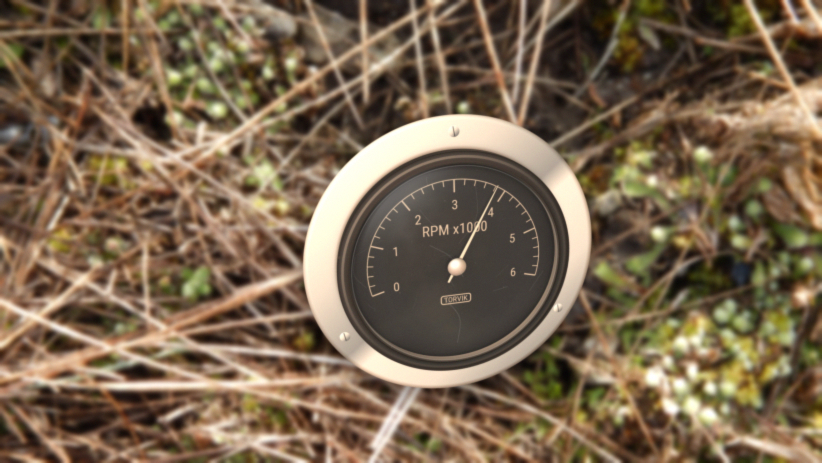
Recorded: 3800 rpm
